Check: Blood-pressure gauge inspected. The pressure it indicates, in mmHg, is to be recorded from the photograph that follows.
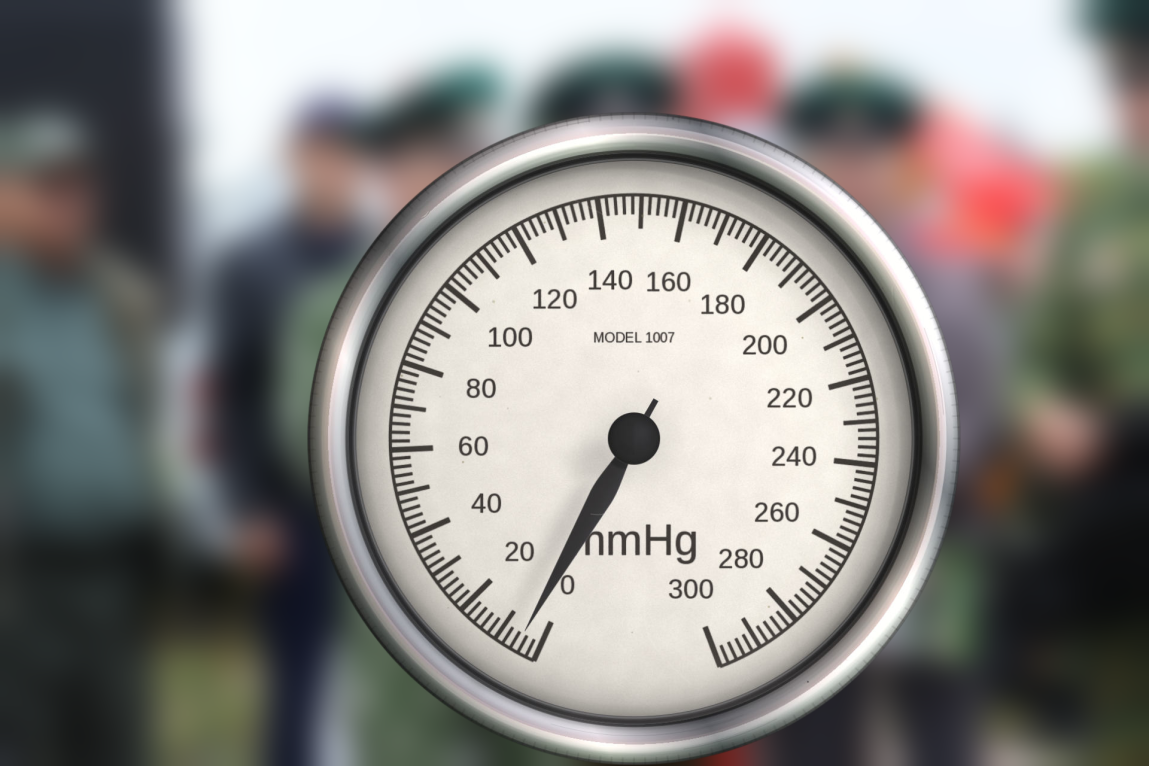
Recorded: 5 mmHg
